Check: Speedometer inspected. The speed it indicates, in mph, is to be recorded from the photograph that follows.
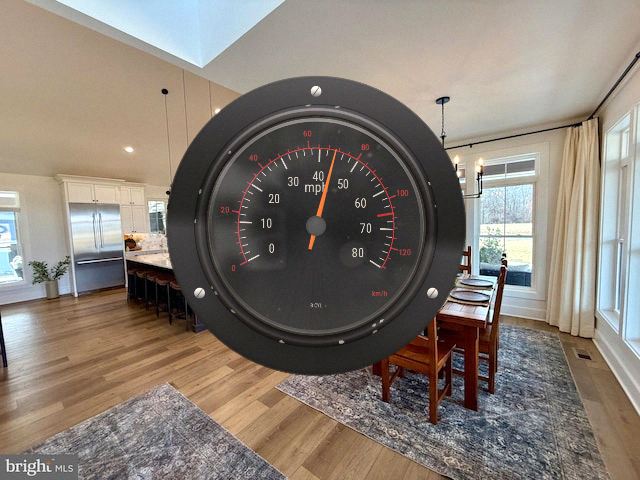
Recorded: 44 mph
